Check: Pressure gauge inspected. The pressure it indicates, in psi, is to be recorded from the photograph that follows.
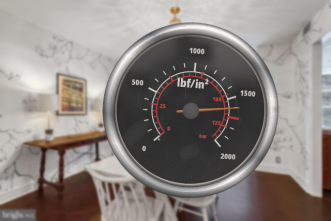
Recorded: 1600 psi
